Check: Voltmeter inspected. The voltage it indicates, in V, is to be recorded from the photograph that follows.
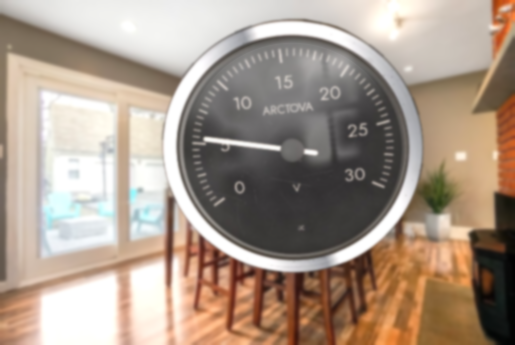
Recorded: 5.5 V
